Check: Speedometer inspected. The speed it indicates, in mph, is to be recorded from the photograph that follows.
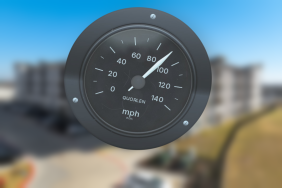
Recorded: 90 mph
